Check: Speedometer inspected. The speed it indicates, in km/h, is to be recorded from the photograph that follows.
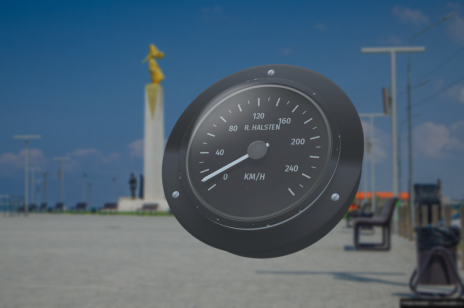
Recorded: 10 km/h
